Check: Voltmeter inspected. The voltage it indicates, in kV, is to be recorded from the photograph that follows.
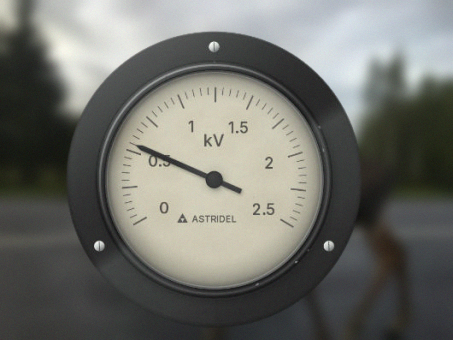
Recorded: 0.55 kV
